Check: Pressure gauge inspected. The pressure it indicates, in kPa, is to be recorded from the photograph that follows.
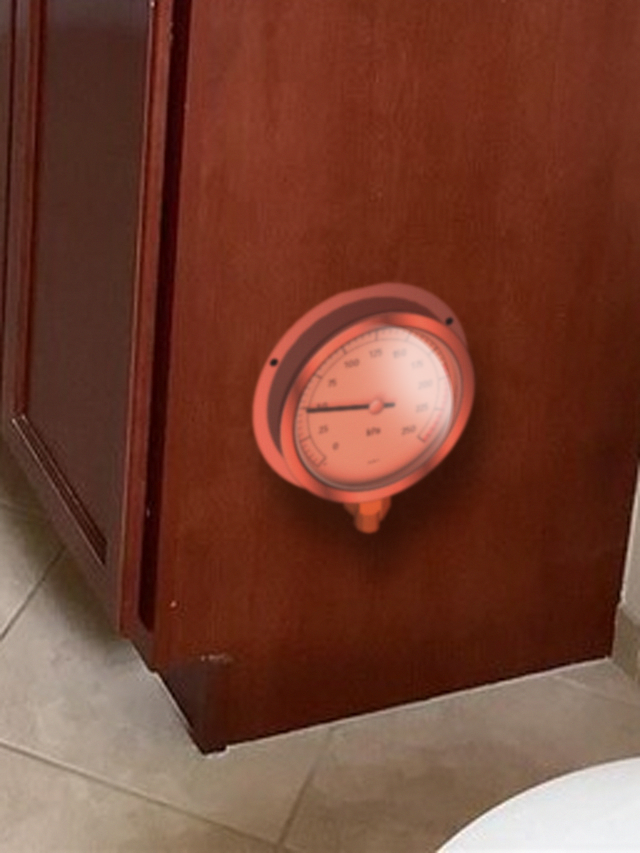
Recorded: 50 kPa
